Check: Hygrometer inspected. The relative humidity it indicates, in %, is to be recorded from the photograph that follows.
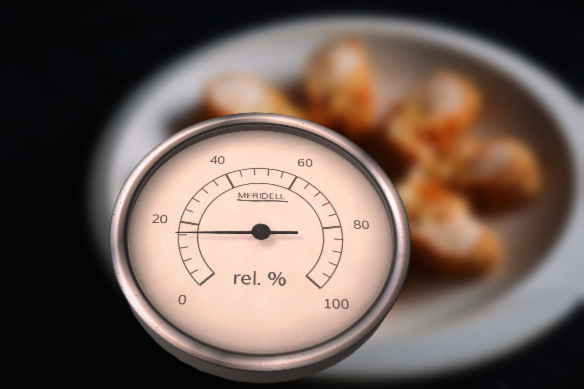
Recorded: 16 %
